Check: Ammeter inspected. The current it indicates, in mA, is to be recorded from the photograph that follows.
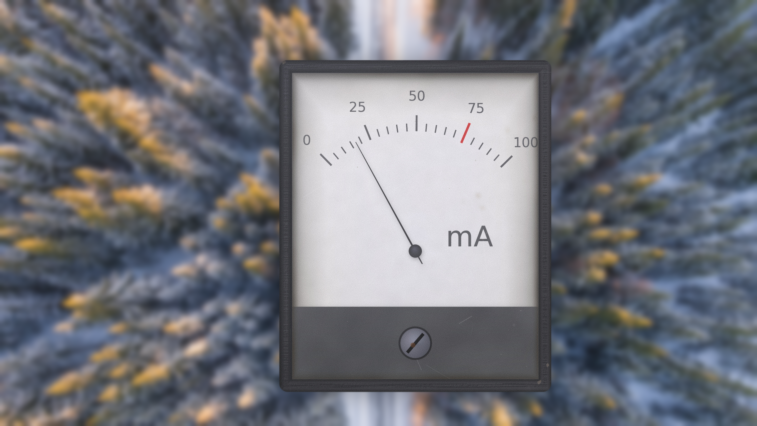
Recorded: 17.5 mA
